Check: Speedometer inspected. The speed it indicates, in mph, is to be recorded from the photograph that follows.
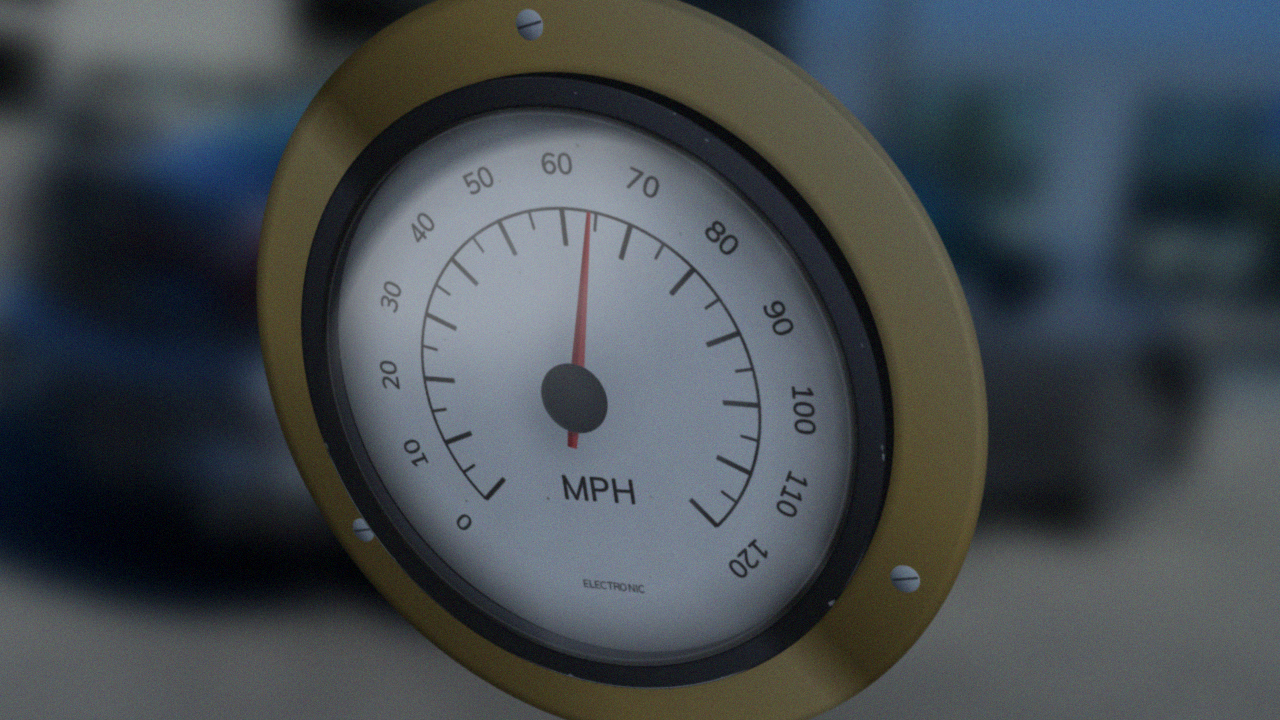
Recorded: 65 mph
